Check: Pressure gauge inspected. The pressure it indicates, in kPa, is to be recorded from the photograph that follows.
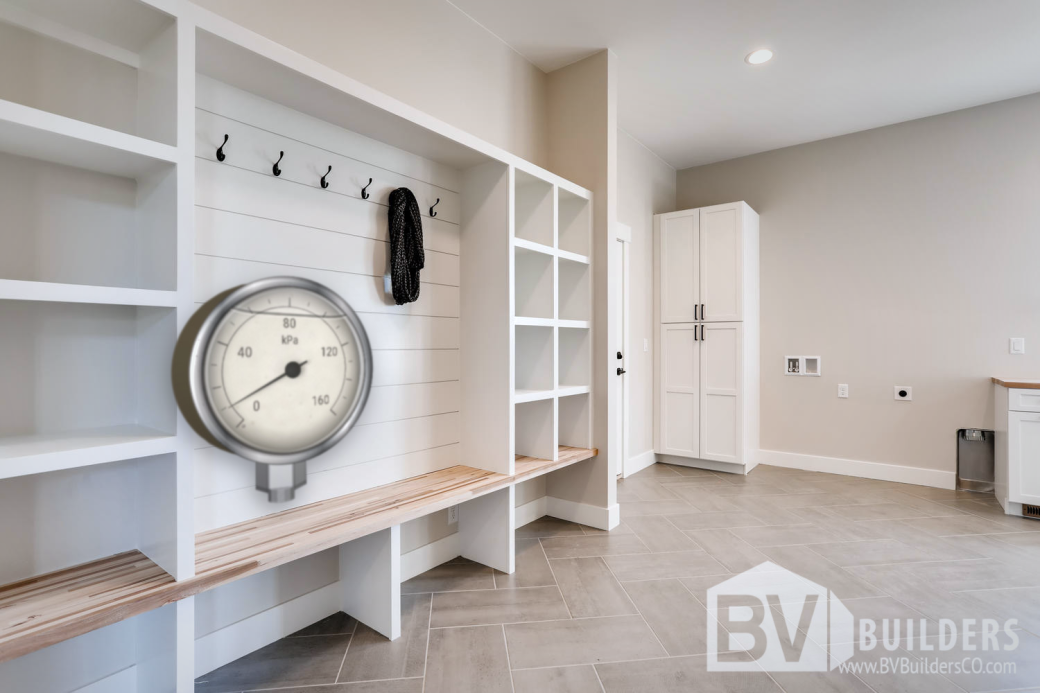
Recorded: 10 kPa
